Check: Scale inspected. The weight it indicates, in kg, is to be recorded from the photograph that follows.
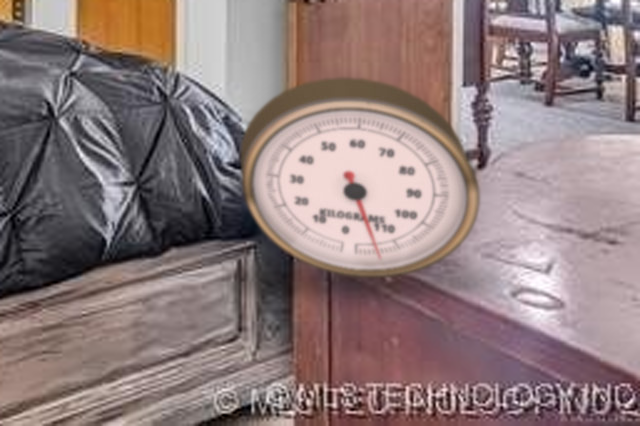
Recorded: 115 kg
